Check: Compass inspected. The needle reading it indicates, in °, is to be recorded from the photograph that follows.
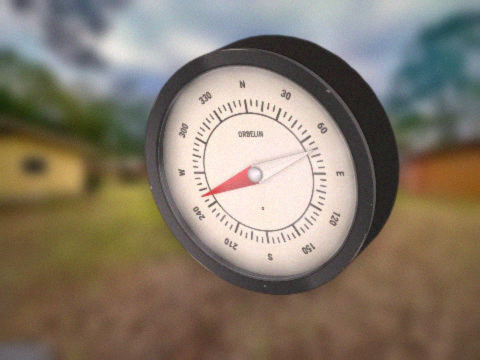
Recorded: 250 °
